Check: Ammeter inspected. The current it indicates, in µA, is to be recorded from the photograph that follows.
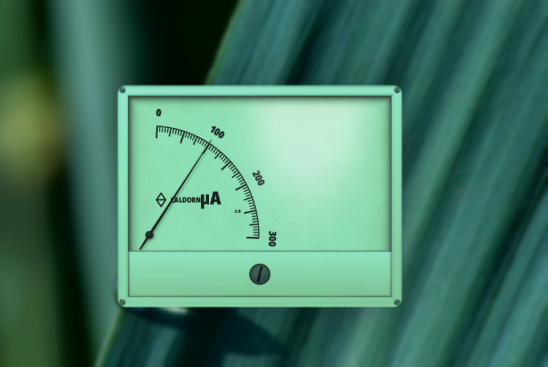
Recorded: 100 µA
